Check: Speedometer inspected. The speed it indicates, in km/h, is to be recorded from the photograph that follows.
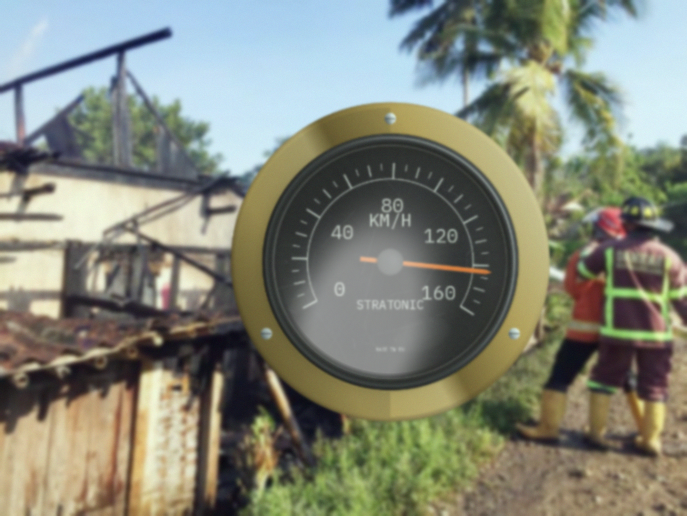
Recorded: 142.5 km/h
